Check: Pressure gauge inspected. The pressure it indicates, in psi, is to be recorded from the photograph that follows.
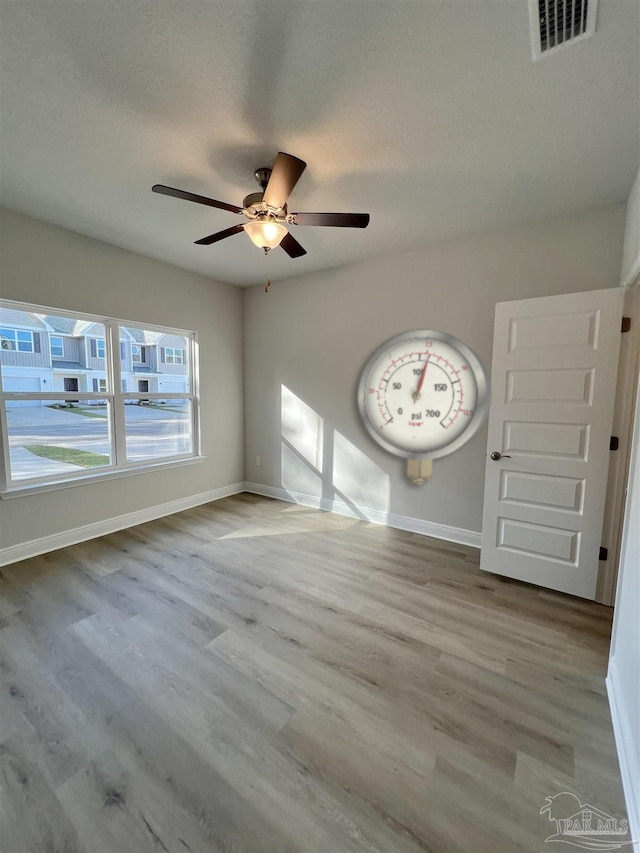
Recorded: 110 psi
